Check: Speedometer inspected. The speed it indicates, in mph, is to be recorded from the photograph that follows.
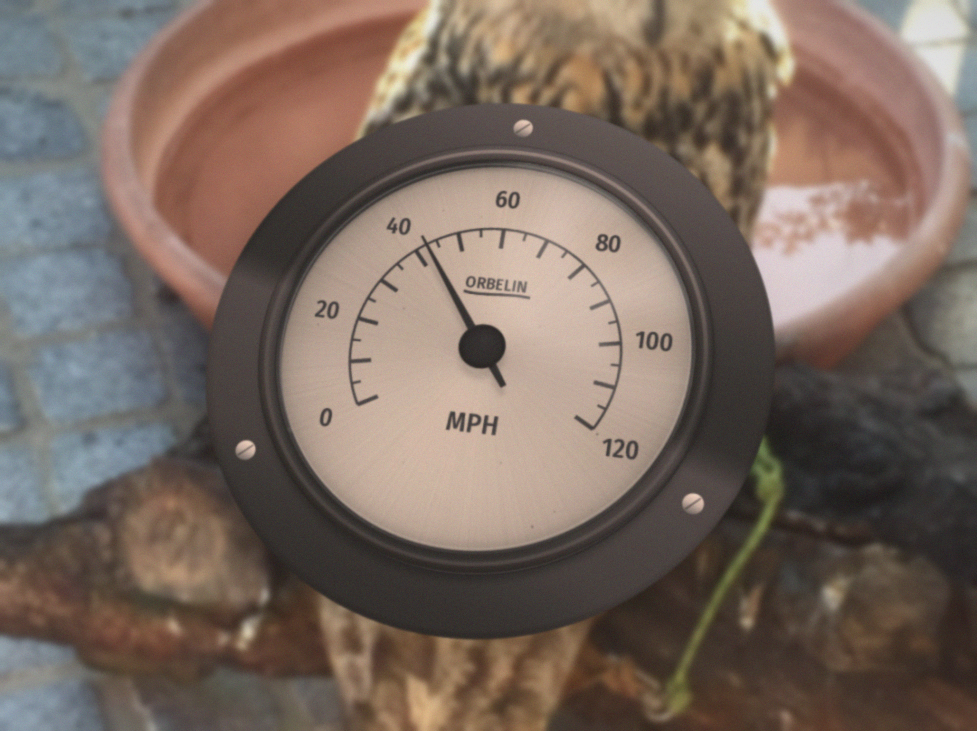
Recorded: 42.5 mph
